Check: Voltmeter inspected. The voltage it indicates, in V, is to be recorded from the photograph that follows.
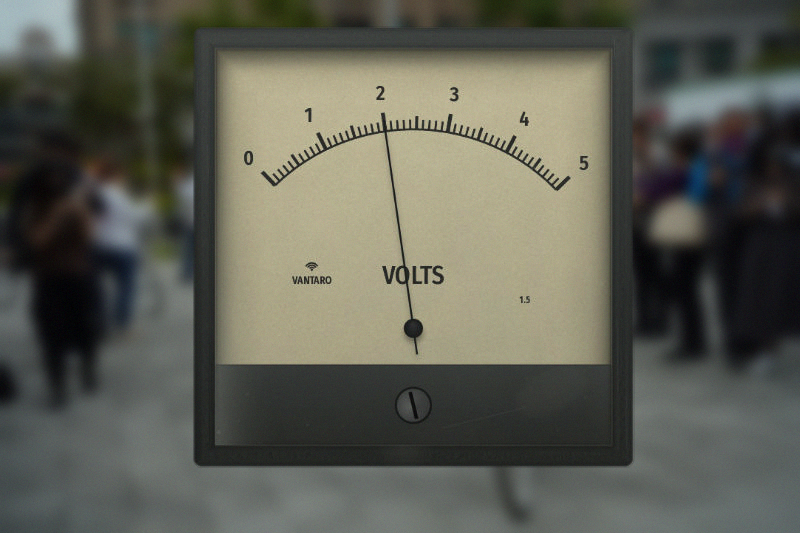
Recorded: 2 V
